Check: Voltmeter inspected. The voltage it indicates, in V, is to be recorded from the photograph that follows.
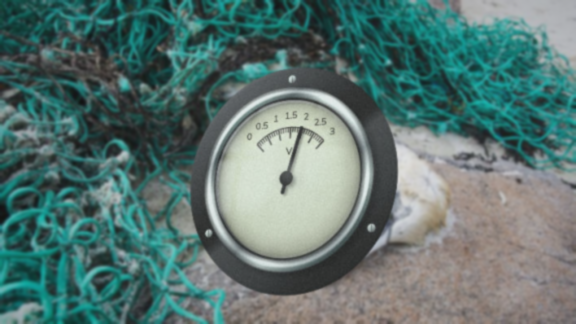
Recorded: 2 V
